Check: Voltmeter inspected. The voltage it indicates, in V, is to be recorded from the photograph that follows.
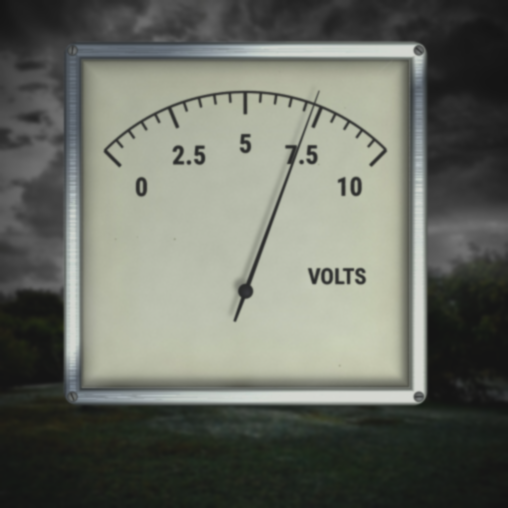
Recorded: 7.25 V
